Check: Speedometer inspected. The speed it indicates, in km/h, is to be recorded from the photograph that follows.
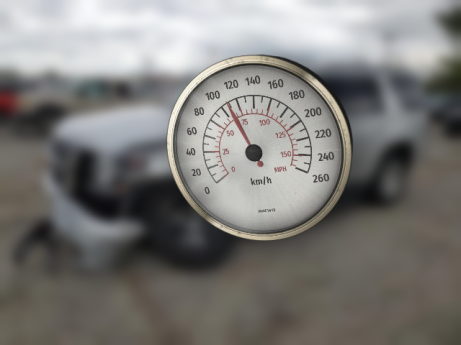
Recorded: 110 km/h
